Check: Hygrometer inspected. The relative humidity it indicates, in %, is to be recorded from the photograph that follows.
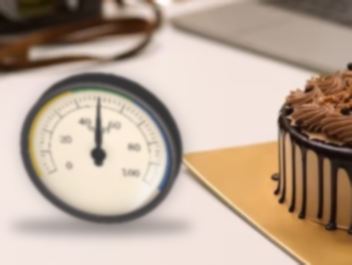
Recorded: 50 %
